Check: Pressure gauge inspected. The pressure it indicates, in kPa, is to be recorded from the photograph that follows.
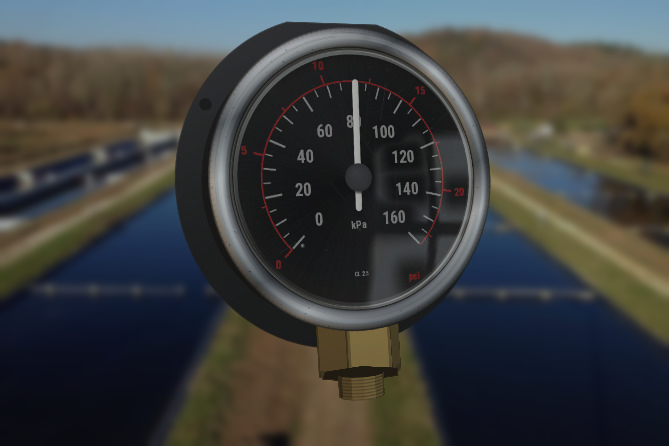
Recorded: 80 kPa
